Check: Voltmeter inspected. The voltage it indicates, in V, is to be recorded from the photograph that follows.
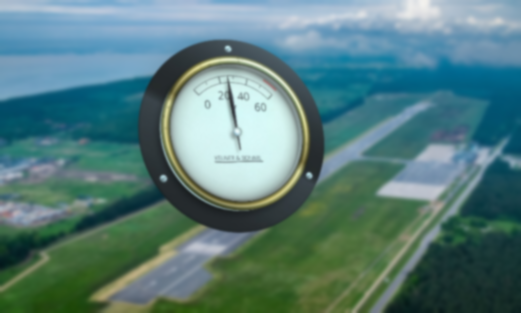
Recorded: 25 V
